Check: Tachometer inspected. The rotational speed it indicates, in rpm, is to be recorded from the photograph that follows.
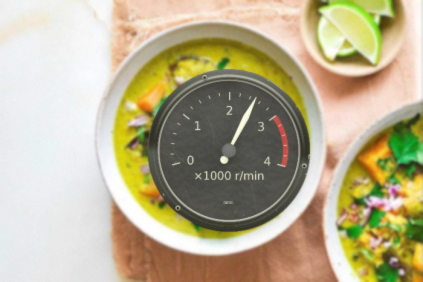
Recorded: 2500 rpm
